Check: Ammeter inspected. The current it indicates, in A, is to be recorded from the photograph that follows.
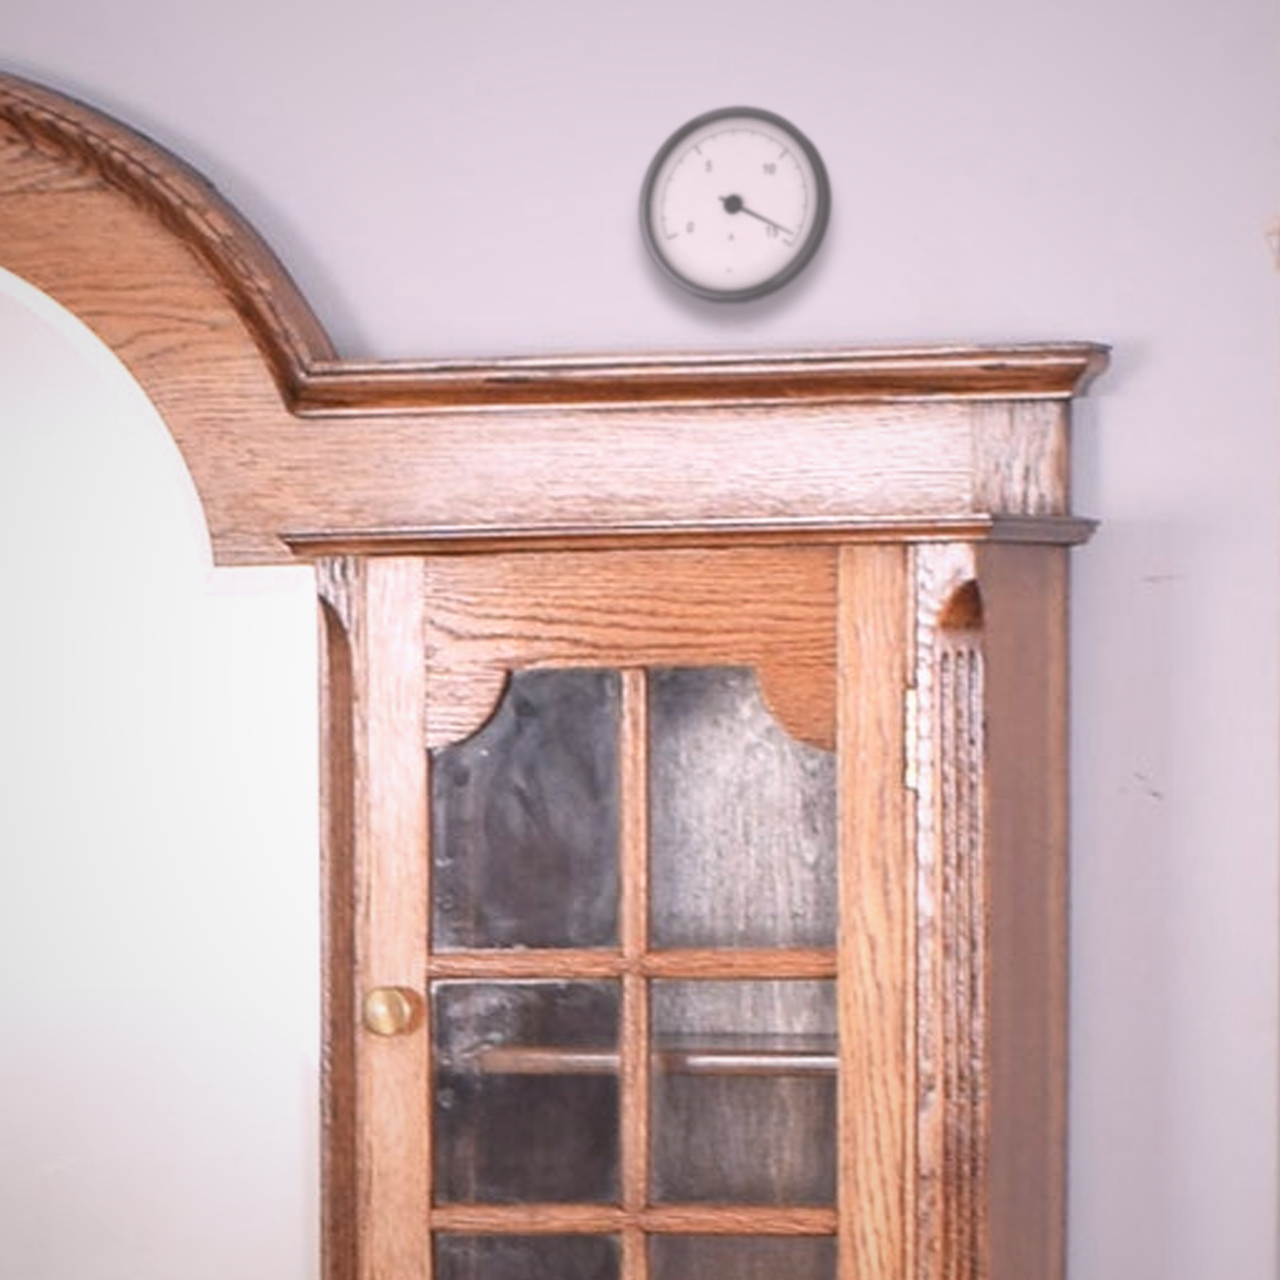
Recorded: 14.5 A
